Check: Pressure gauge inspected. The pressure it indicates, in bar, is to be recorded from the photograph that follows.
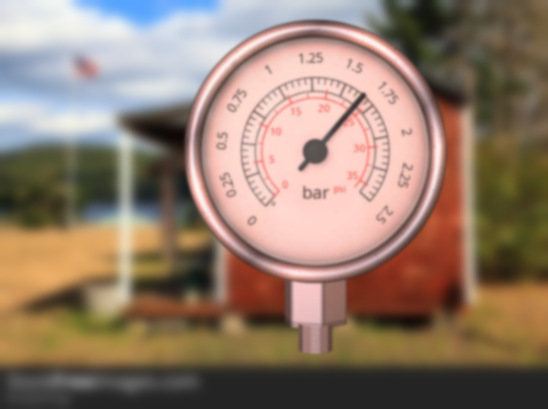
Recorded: 1.65 bar
